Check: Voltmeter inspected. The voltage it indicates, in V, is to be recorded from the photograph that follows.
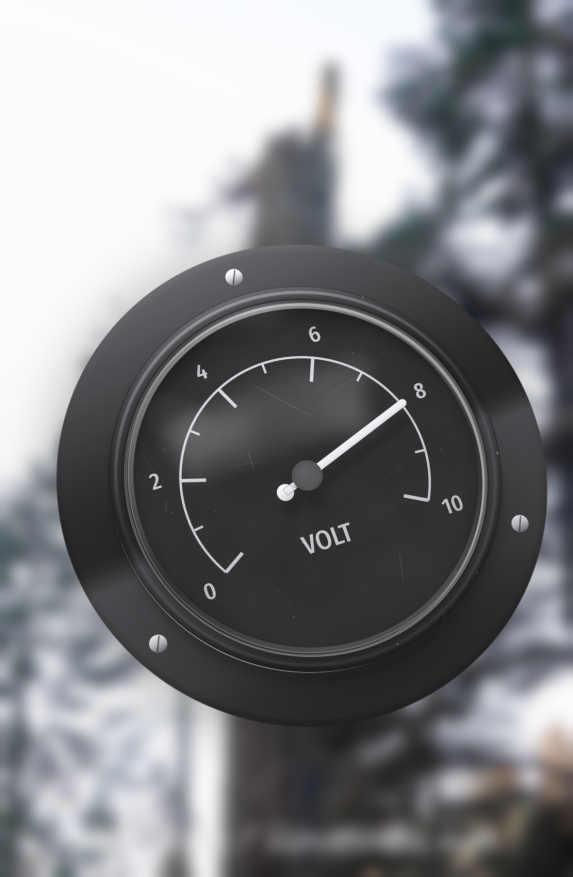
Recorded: 8 V
